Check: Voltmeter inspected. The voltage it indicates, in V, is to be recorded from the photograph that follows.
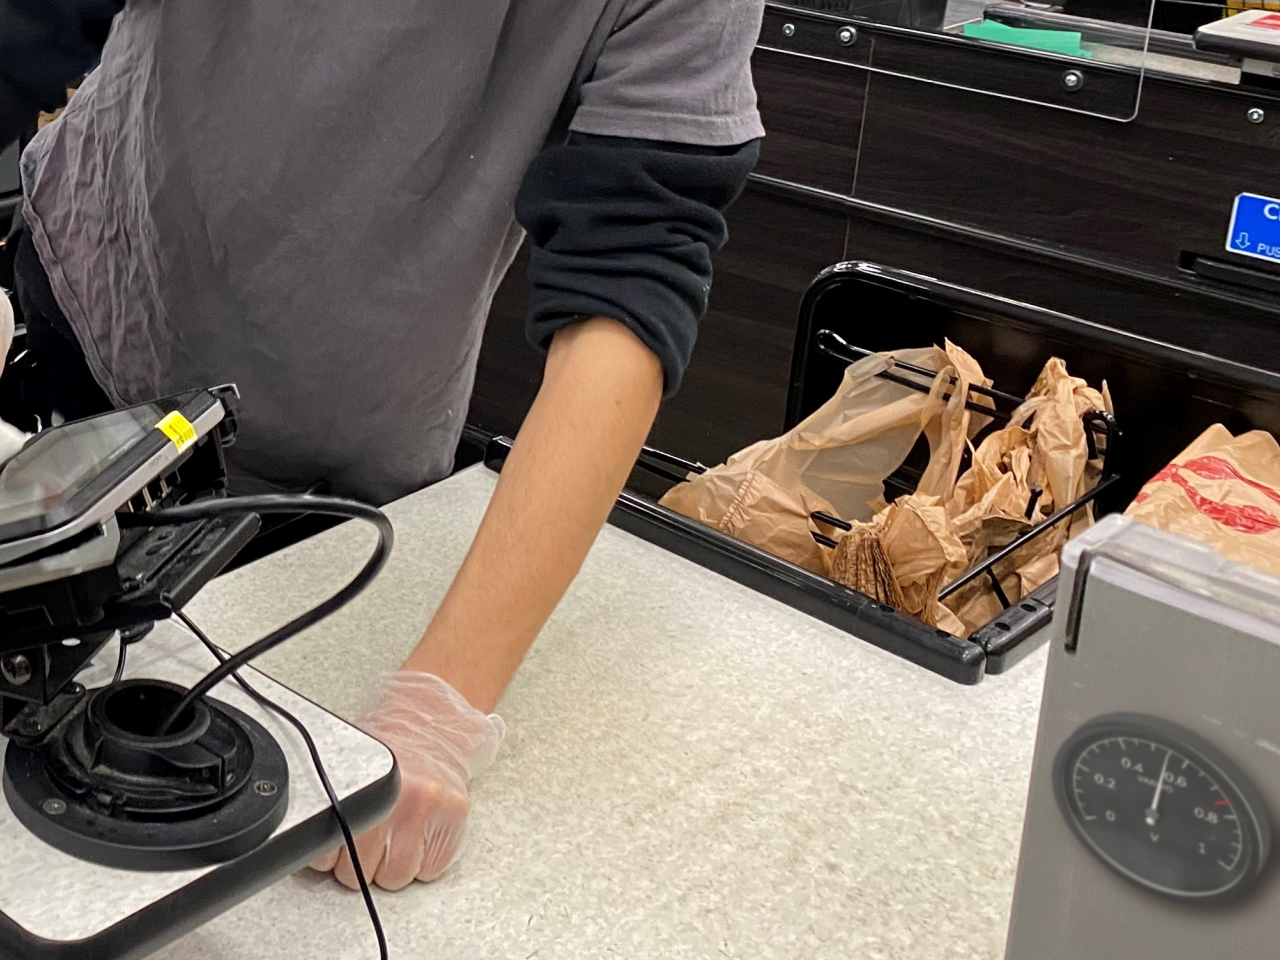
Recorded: 0.55 V
